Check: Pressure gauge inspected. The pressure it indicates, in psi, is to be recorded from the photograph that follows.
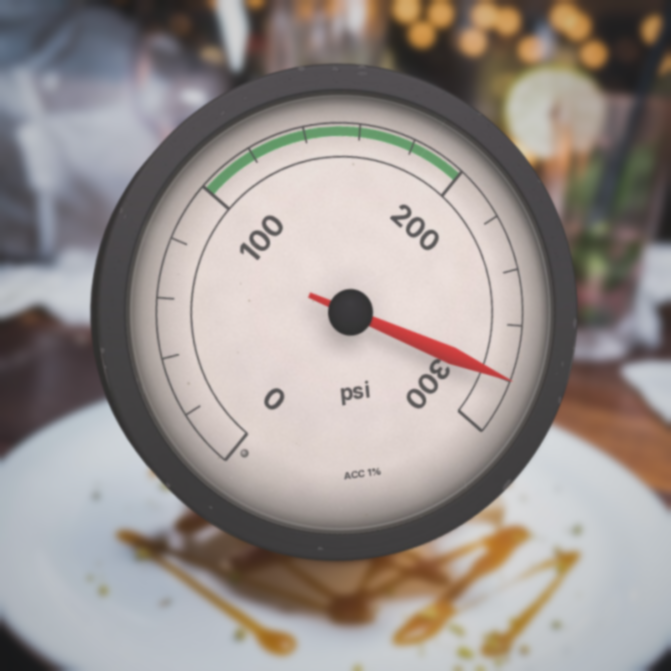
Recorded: 280 psi
